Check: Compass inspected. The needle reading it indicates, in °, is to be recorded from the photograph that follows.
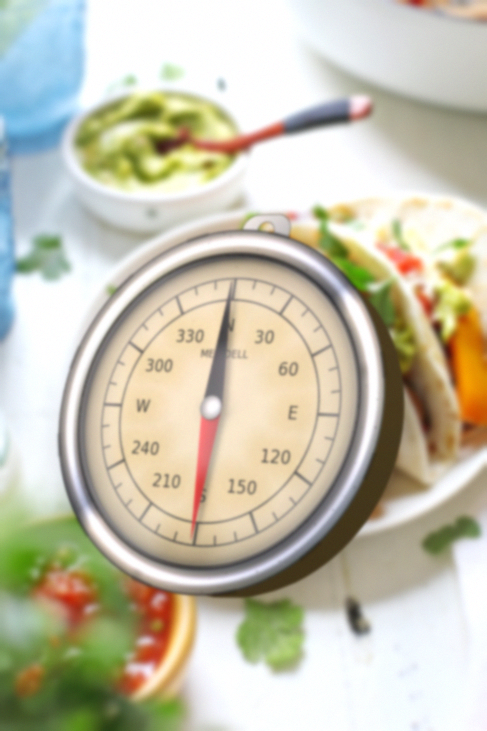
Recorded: 180 °
